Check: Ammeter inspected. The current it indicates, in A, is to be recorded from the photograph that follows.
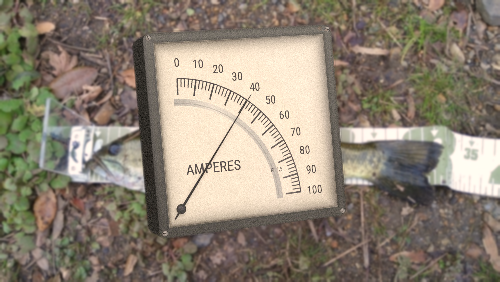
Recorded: 40 A
